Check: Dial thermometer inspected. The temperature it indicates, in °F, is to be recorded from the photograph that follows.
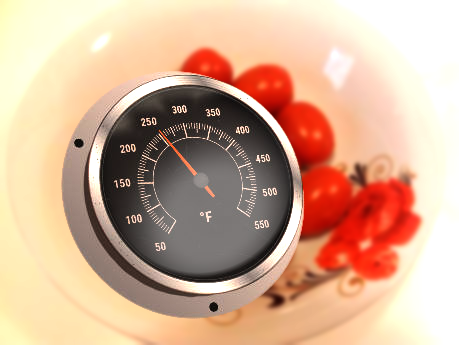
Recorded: 250 °F
